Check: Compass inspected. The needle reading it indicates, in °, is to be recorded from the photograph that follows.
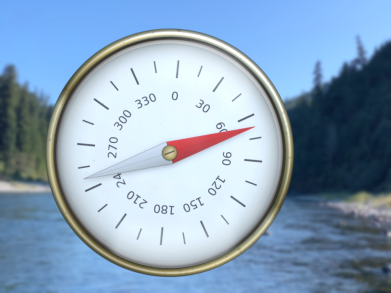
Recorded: 67.5 °
